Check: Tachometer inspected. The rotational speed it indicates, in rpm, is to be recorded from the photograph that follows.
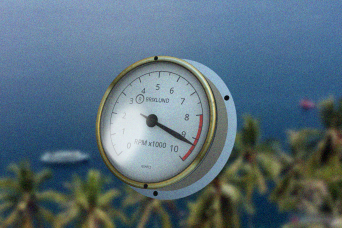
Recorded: 9250 rpm
